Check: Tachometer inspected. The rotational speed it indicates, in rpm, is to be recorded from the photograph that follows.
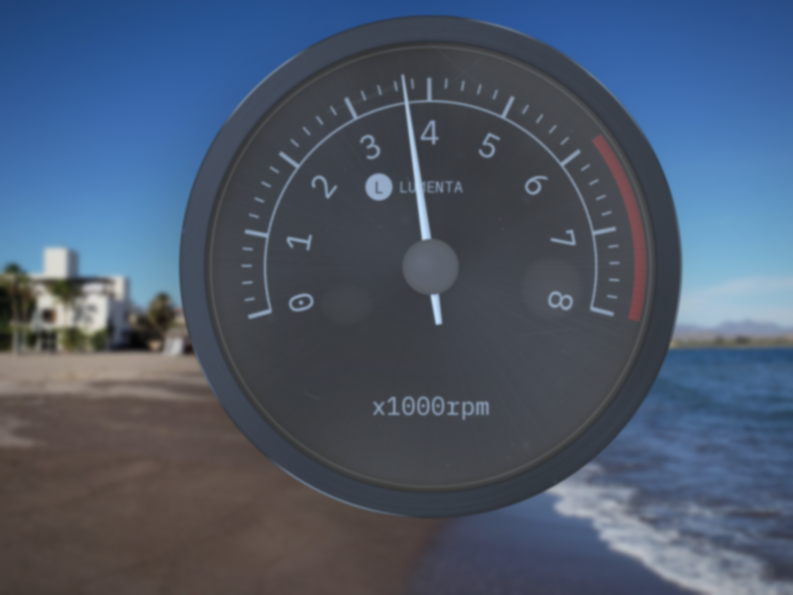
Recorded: 3700 rpm
